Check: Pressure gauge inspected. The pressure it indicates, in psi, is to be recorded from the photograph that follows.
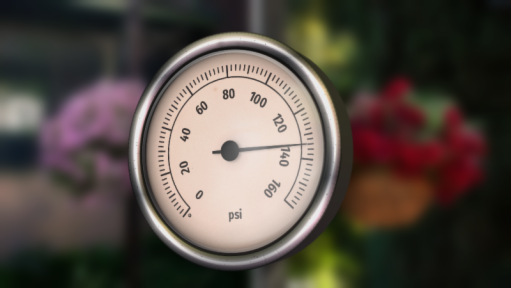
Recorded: 134 psi
